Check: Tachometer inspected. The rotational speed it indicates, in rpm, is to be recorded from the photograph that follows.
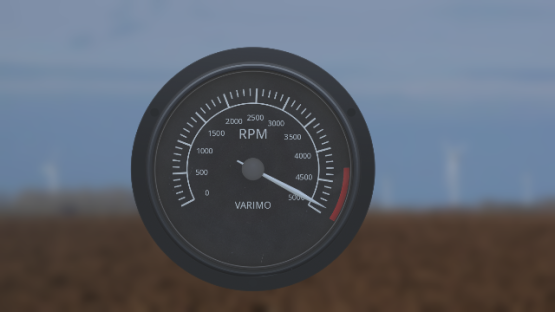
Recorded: 4900 rpm
